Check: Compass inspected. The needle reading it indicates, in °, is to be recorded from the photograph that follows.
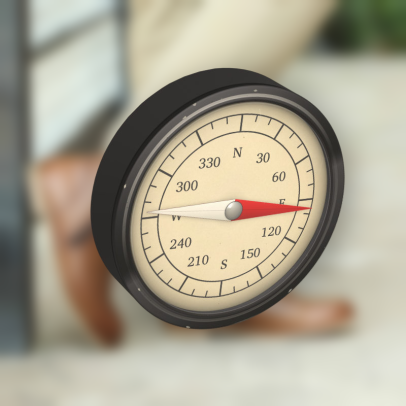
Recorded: 95 °
